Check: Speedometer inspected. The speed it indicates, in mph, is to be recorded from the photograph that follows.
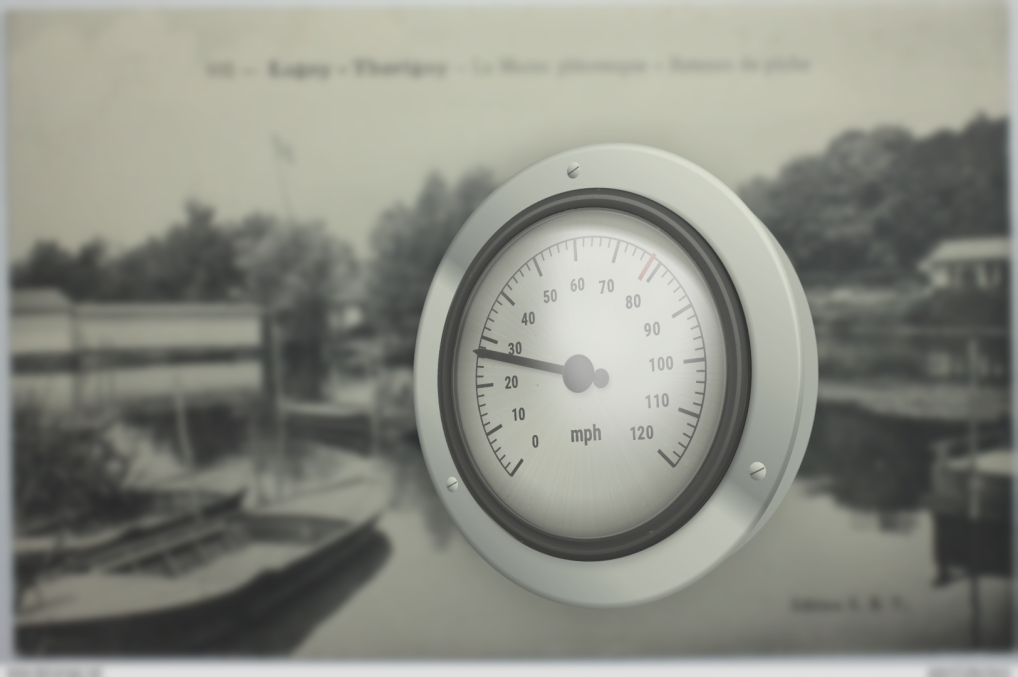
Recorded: 27 mph
